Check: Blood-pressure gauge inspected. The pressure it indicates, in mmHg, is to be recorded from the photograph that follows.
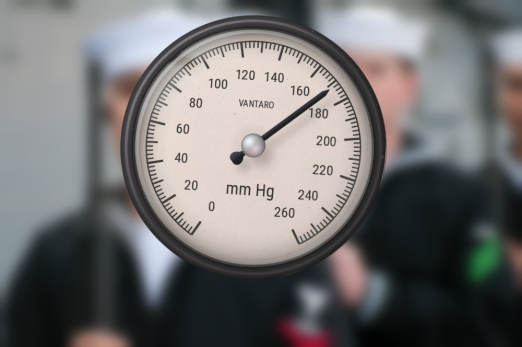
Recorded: 172 mmHg
